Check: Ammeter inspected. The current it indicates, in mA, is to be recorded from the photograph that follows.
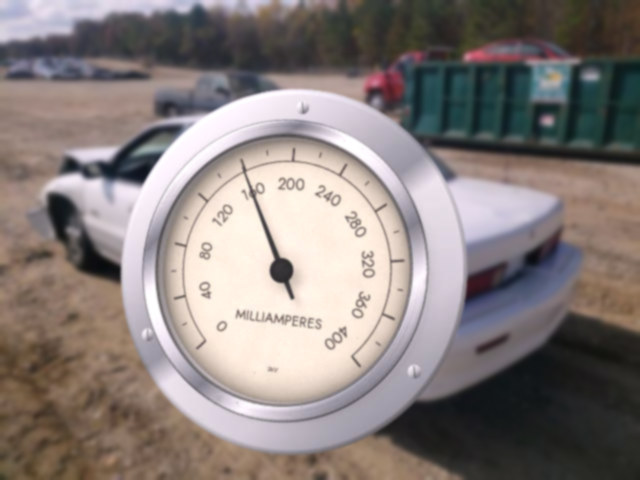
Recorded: 160 mA
